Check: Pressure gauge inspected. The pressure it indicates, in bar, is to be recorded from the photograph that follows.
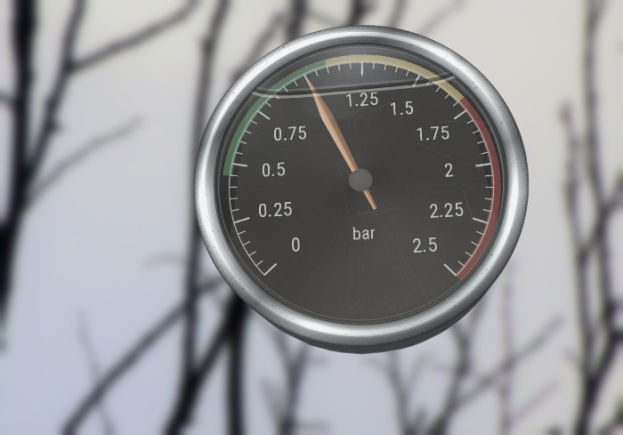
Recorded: 1 bar
